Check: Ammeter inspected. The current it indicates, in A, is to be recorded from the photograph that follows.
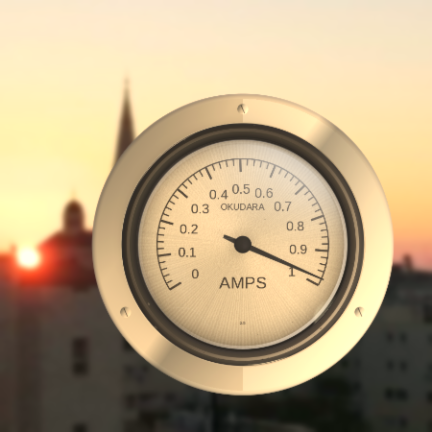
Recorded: 0.98 A
